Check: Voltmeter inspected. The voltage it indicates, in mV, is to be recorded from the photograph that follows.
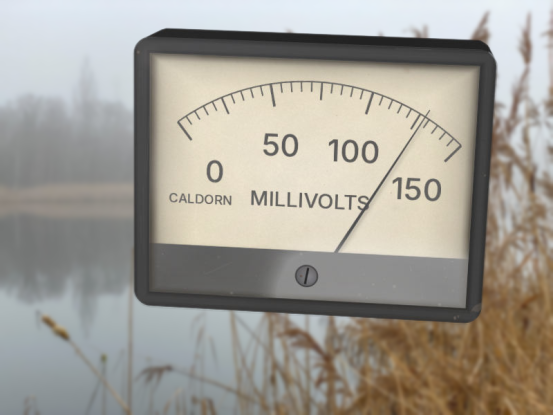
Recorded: 127.5 mV
